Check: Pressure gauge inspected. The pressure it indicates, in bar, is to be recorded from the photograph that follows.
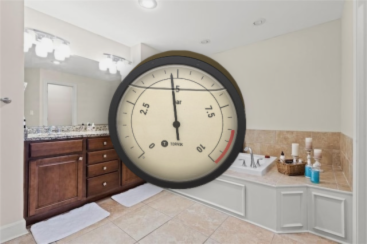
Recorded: 4.75 bar
